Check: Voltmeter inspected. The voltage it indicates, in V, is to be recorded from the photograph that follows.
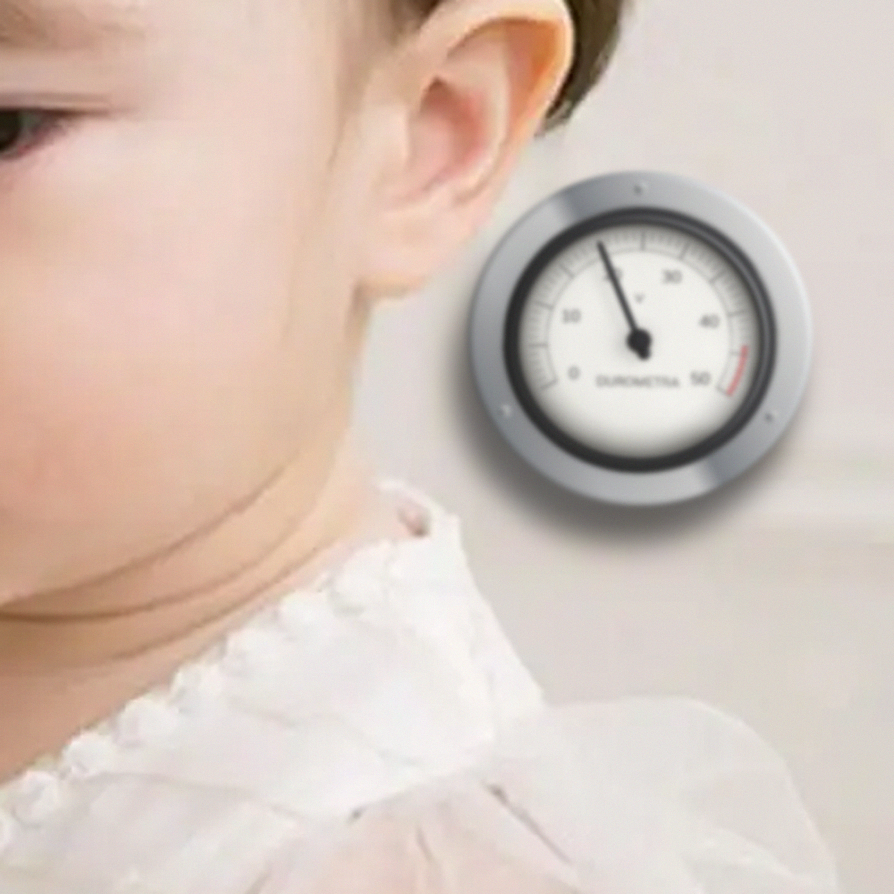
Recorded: 20 V
